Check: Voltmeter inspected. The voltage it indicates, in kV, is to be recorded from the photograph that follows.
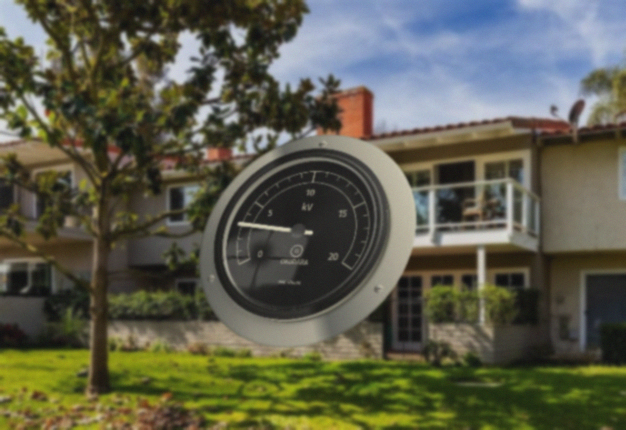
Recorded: 3 kV
